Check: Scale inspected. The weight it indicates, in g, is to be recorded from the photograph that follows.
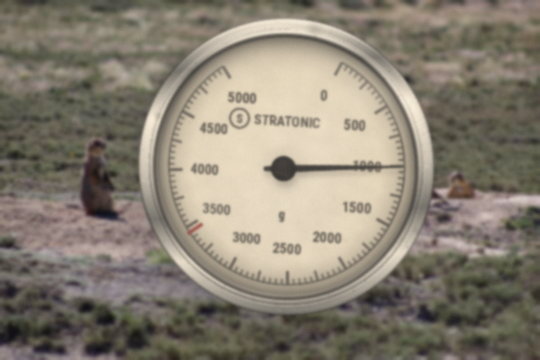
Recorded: 1000 g
